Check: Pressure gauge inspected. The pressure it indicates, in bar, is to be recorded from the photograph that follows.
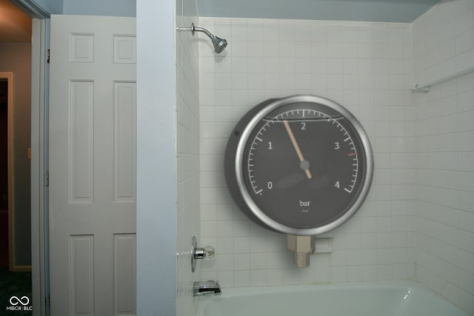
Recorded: 1.6 bar
